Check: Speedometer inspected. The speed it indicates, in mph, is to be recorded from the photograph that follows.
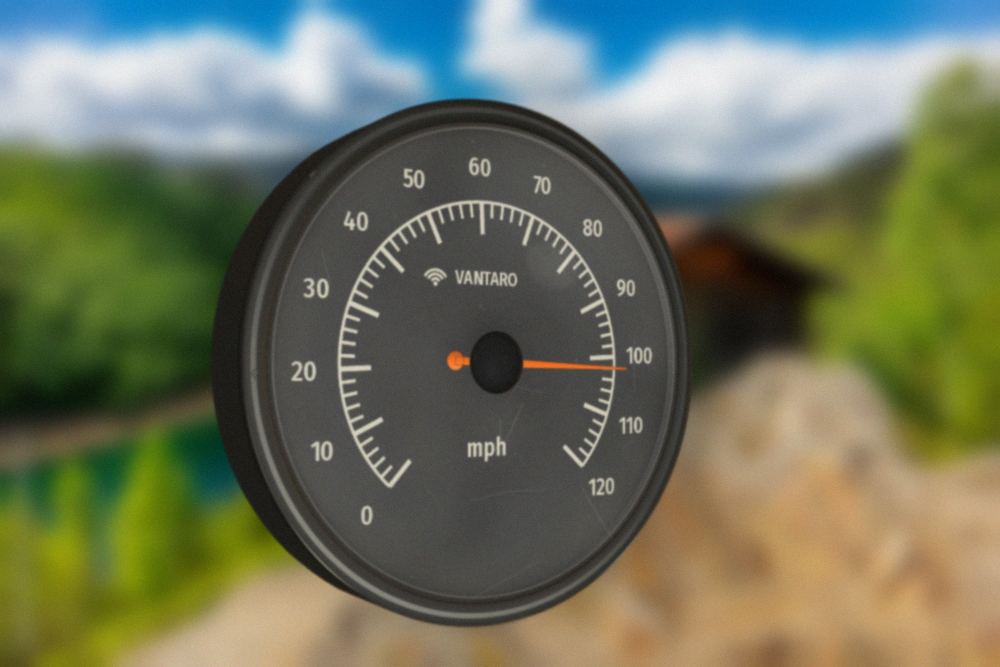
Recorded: 102 mph
